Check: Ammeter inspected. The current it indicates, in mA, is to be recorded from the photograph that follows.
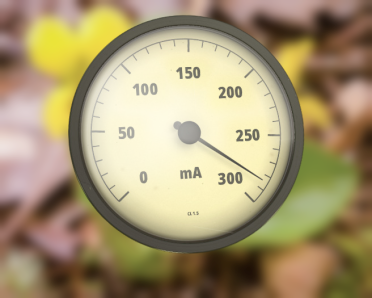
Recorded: 285 mA
